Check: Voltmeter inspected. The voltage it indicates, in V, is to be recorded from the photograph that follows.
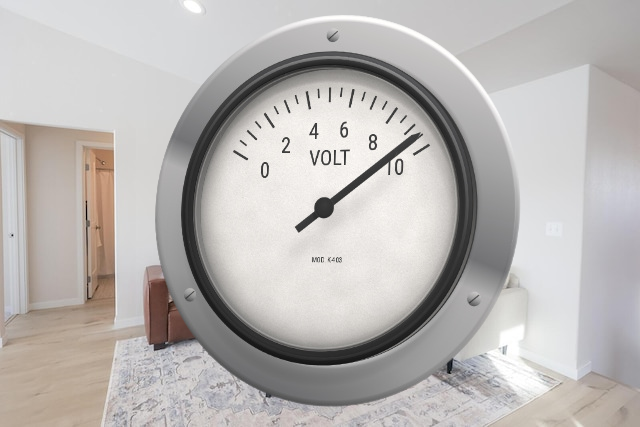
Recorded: 9.5 V
